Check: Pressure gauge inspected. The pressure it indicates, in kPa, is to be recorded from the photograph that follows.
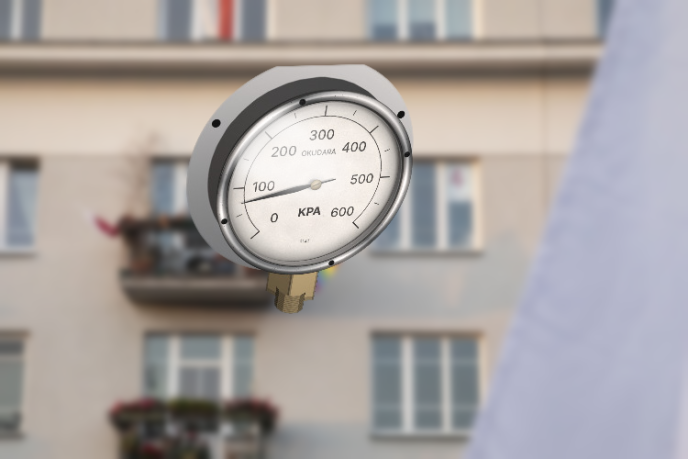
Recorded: 75 kPa
